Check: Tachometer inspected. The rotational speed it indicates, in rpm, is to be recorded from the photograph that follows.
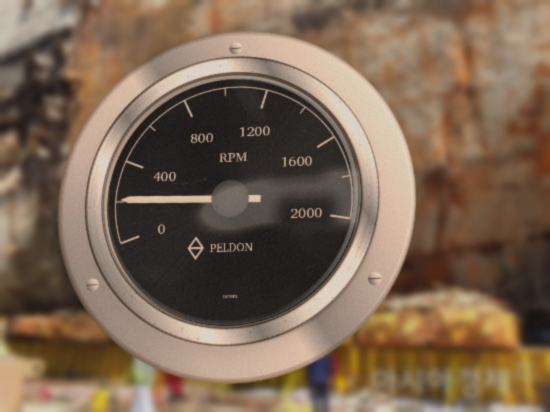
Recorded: 200 rpm
